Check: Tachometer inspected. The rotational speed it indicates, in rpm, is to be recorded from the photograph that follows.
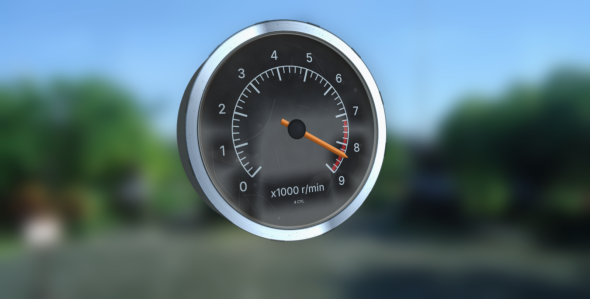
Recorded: 8400 rpm
